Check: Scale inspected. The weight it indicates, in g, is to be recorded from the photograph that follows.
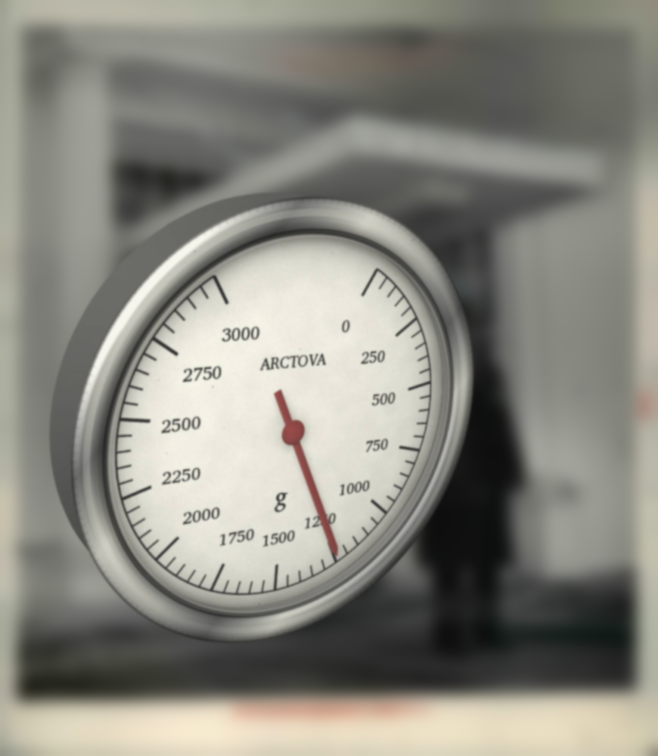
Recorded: 1250 g
